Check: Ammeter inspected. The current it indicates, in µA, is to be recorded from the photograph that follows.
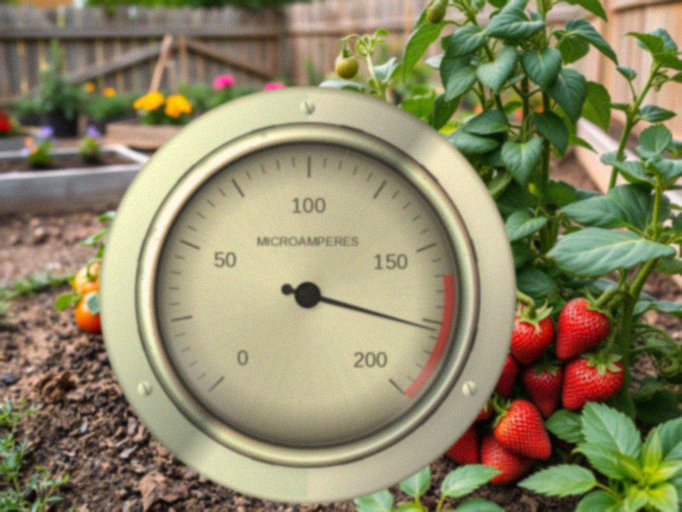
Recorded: 177.5 µA
